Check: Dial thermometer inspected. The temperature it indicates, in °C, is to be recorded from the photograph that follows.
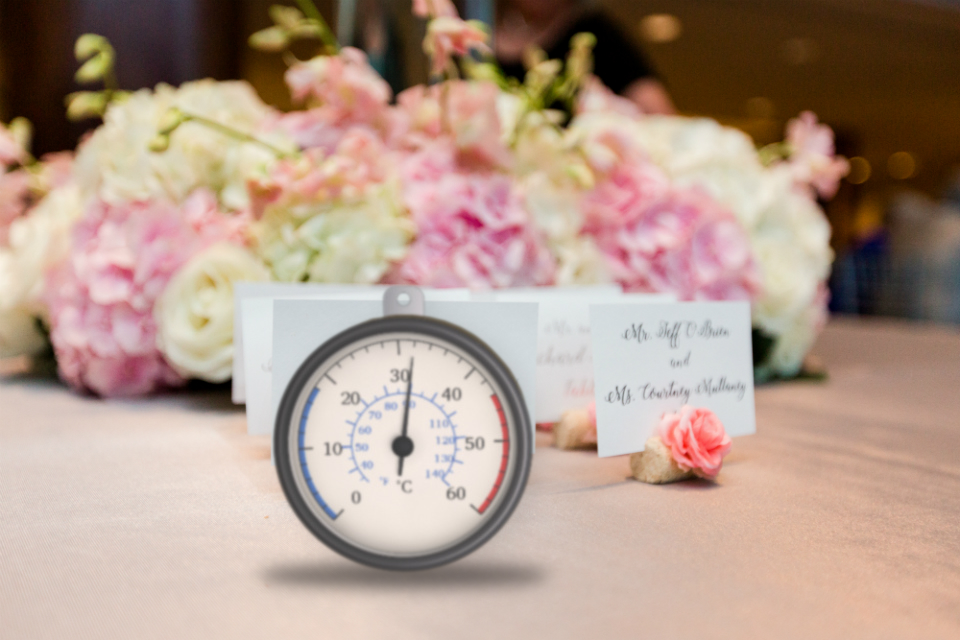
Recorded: 32 °C
